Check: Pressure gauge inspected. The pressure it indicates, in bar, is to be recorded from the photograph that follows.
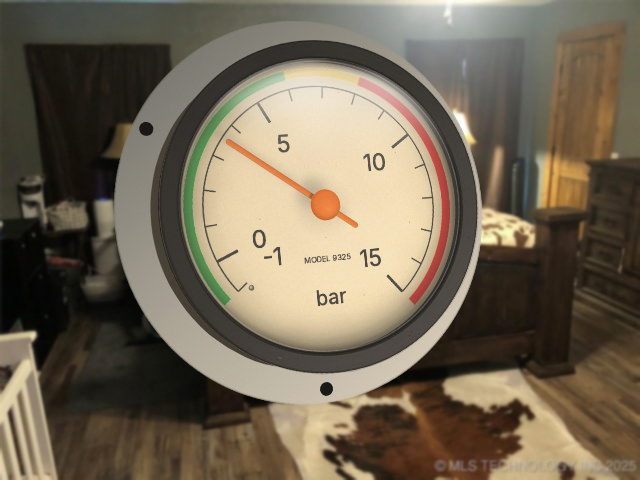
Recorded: 3.5 bar
